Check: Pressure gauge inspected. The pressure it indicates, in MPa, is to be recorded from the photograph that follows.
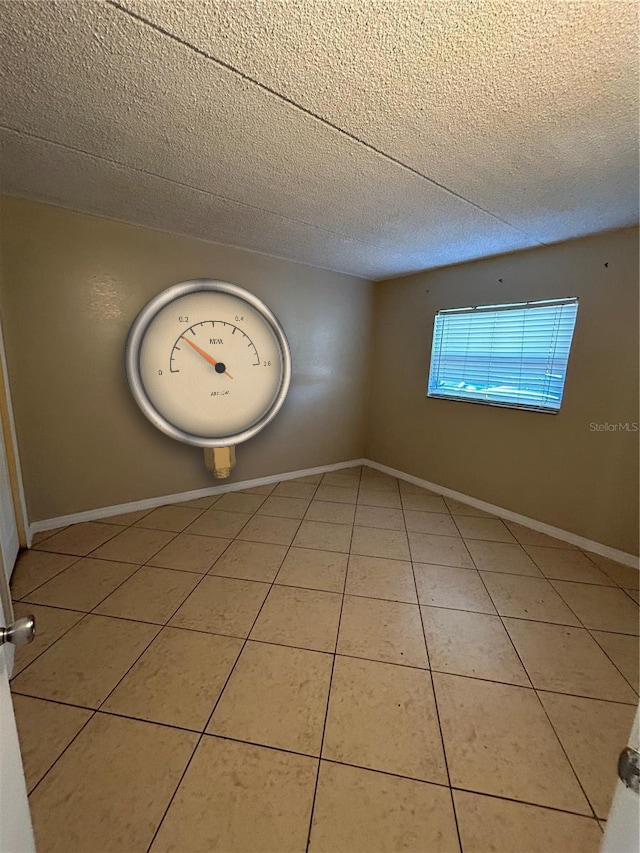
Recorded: 0.15 MPa
